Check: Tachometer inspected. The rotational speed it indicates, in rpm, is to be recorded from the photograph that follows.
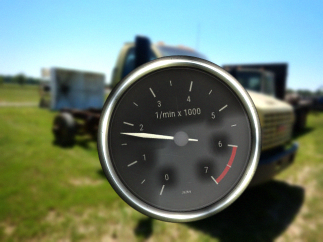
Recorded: 1750 rpm
